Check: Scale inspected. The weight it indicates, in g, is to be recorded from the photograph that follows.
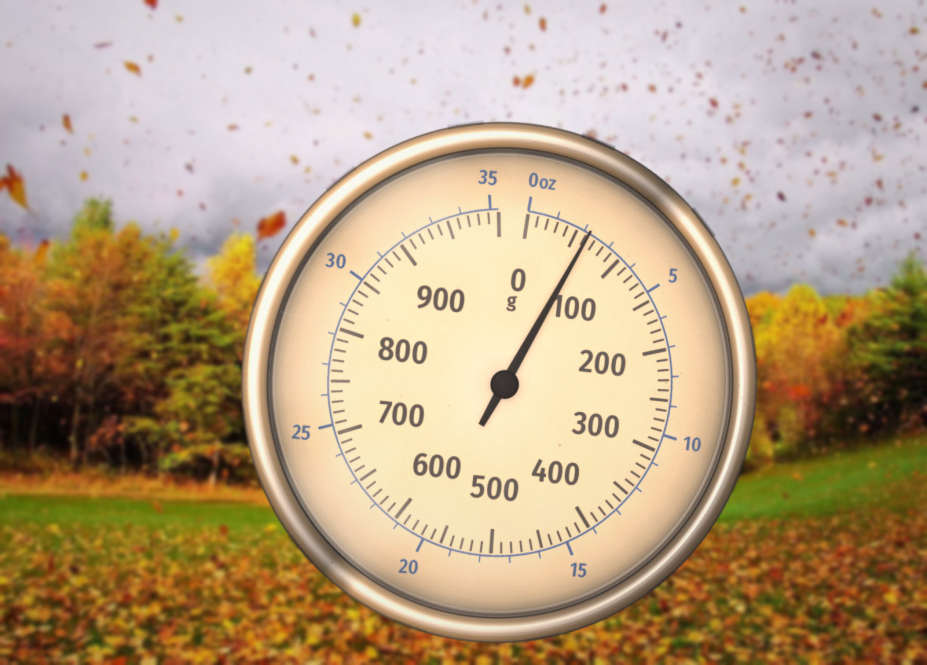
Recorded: 60 g
